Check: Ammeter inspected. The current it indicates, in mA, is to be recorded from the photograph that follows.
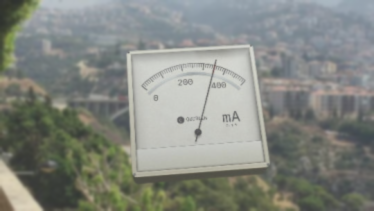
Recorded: 350 mA
